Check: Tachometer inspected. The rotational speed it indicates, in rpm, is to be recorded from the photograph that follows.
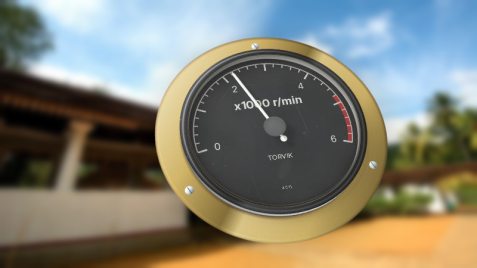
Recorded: 2200 rpm
